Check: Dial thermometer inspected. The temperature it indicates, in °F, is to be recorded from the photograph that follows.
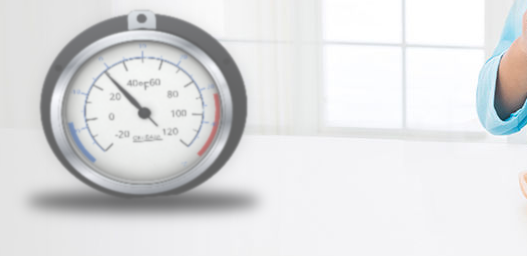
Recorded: 30 °F
